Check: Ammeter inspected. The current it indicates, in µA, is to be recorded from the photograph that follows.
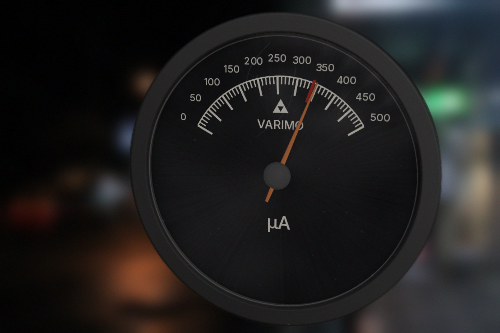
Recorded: 350 µA
